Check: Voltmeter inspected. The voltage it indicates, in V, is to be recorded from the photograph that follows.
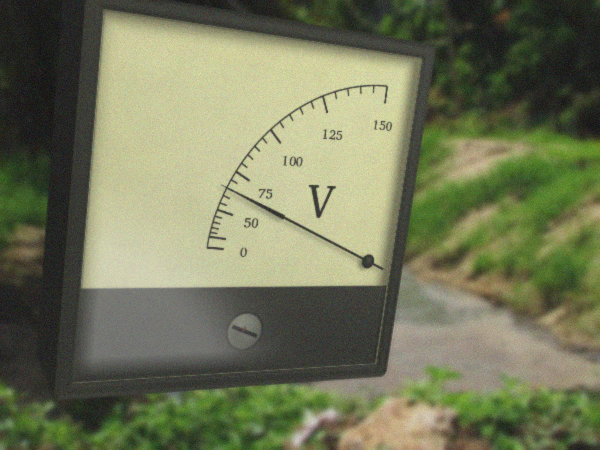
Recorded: 65 V
